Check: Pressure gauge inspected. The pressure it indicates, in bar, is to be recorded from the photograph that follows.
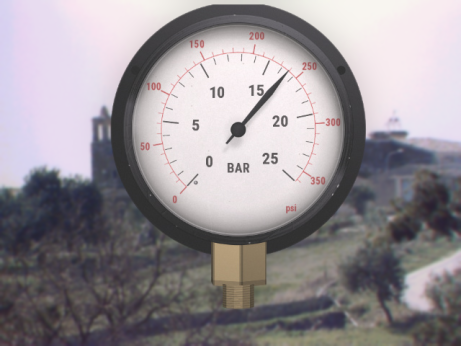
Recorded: 16.5 bar
